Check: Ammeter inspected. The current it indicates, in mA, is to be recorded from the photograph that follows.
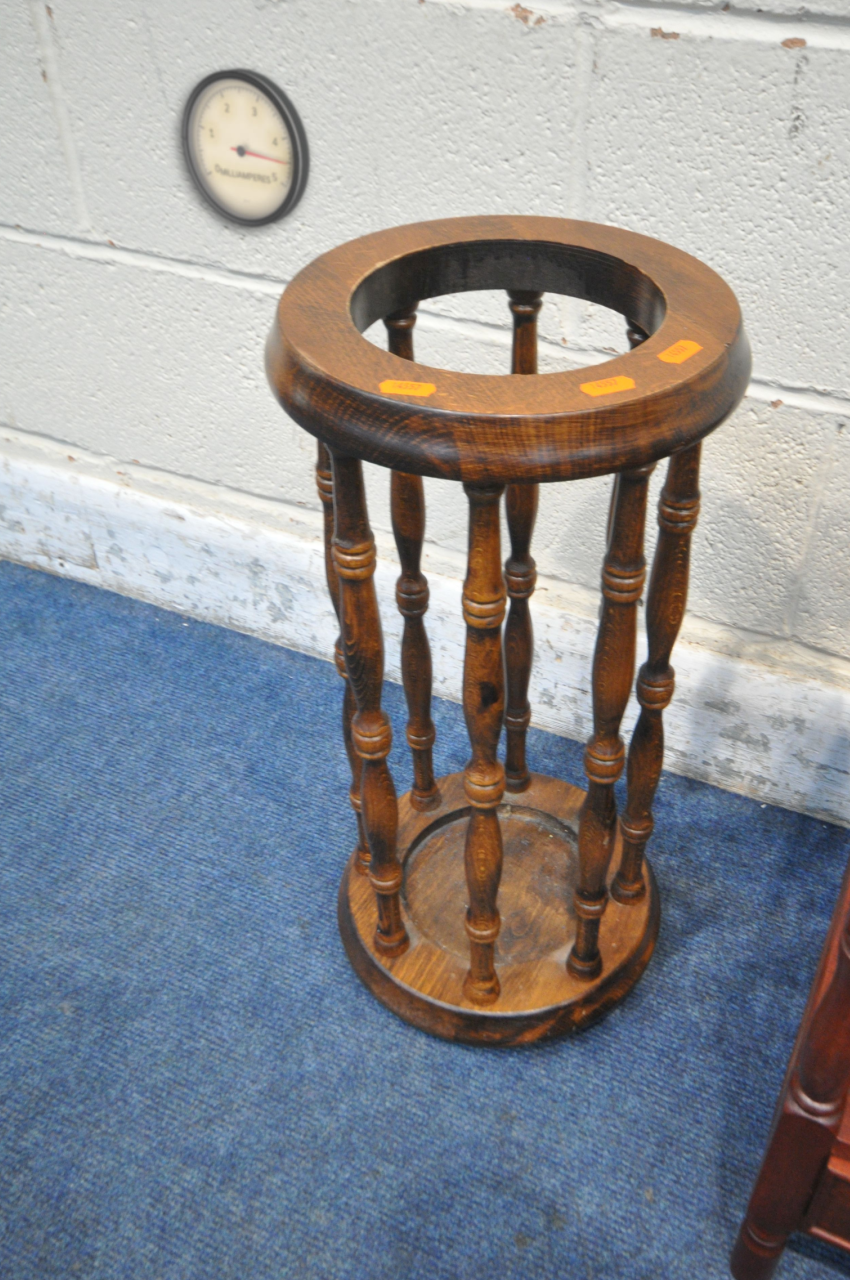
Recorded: 4.5 mA
